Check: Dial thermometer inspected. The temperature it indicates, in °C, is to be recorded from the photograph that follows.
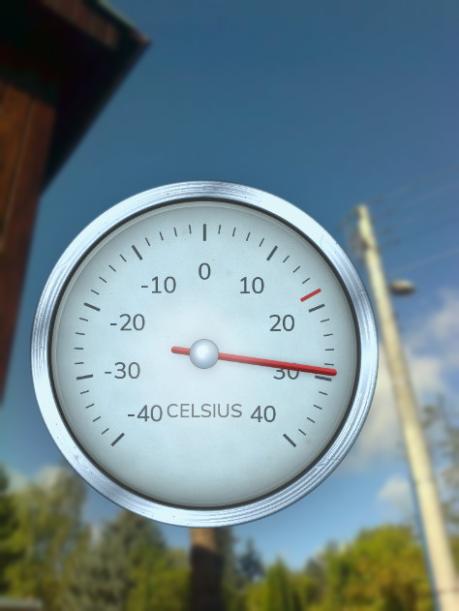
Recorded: 29 °C
